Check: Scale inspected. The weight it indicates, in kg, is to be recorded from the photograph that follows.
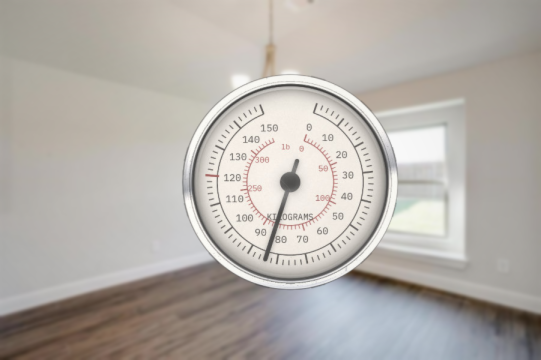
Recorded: 84 kg
